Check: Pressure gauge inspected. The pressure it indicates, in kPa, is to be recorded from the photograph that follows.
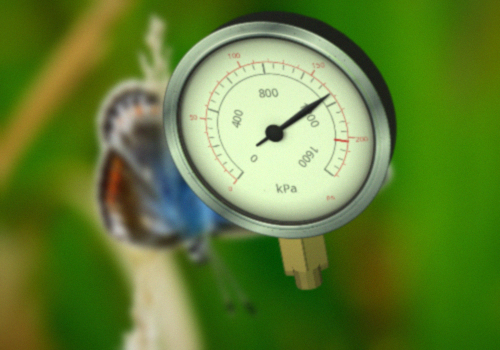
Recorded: 1150 kPa
